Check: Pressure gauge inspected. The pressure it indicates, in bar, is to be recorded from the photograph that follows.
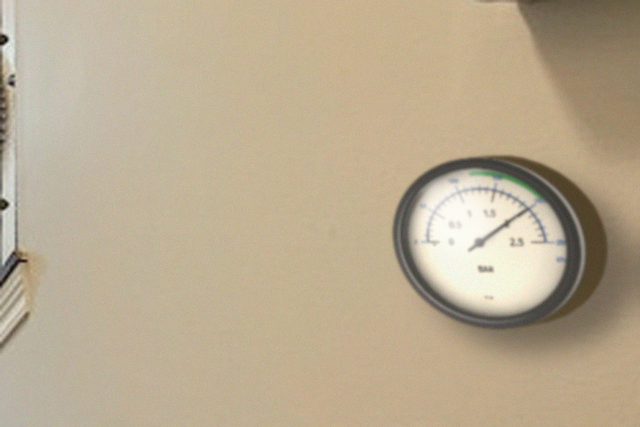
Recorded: 2 bar
